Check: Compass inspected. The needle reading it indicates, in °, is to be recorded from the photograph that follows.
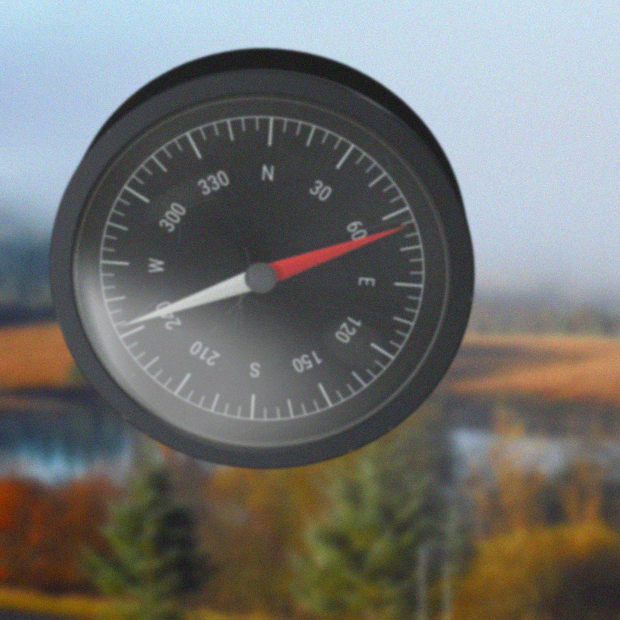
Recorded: 65 °
